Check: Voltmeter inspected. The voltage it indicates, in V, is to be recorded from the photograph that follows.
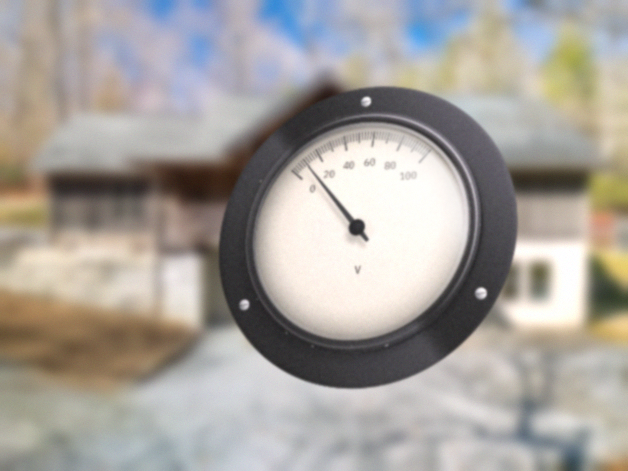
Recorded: 10 V
